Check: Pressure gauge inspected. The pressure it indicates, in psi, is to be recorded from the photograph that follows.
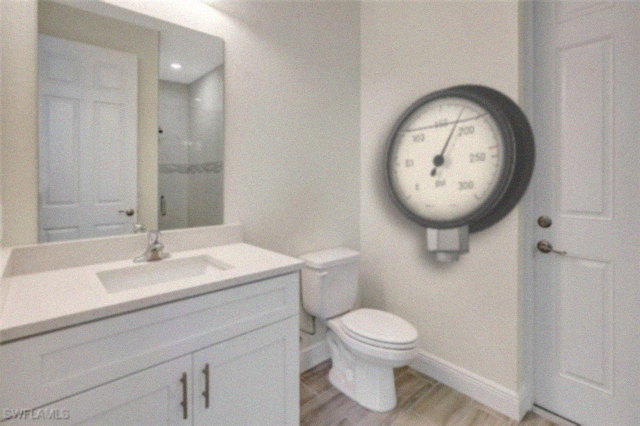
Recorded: 180 psi
